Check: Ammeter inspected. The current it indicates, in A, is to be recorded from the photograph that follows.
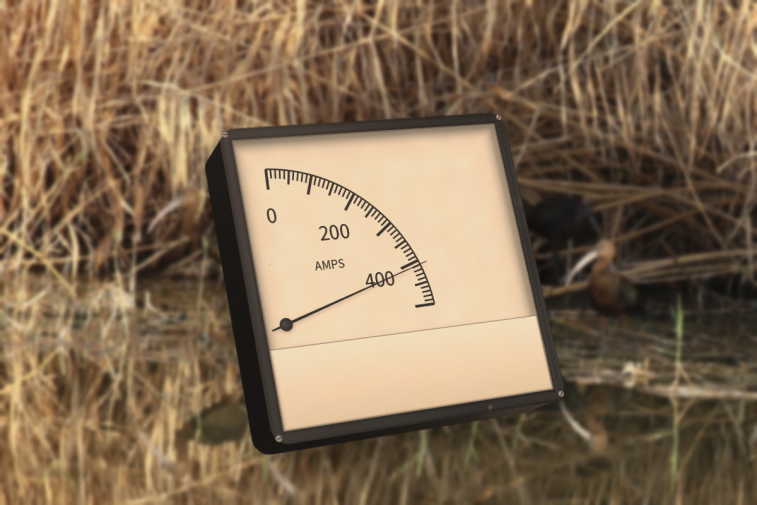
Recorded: 410 A
